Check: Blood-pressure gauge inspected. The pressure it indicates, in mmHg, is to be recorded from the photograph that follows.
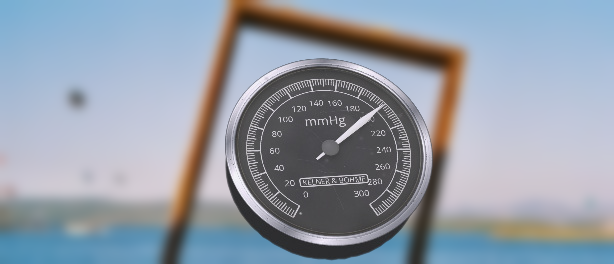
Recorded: 200 mmHg
